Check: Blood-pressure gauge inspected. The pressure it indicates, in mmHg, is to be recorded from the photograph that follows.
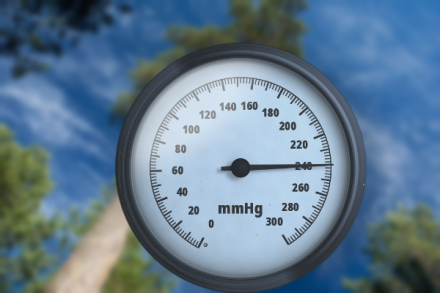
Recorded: 240 mmHg
